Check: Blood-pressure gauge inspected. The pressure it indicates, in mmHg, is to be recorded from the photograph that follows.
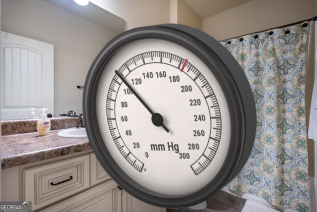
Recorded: 110 mmHg
